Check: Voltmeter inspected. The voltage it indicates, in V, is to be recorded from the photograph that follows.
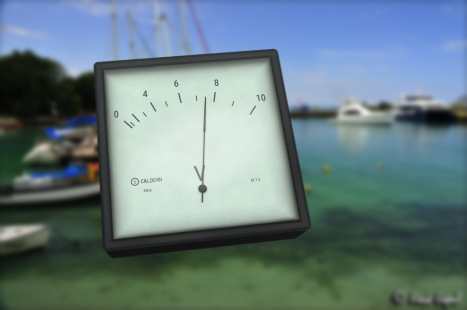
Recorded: 7.5 V
